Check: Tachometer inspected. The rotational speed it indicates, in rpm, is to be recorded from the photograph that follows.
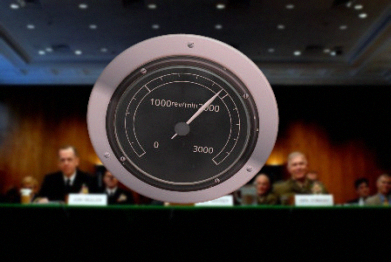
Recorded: 1900 rpm
